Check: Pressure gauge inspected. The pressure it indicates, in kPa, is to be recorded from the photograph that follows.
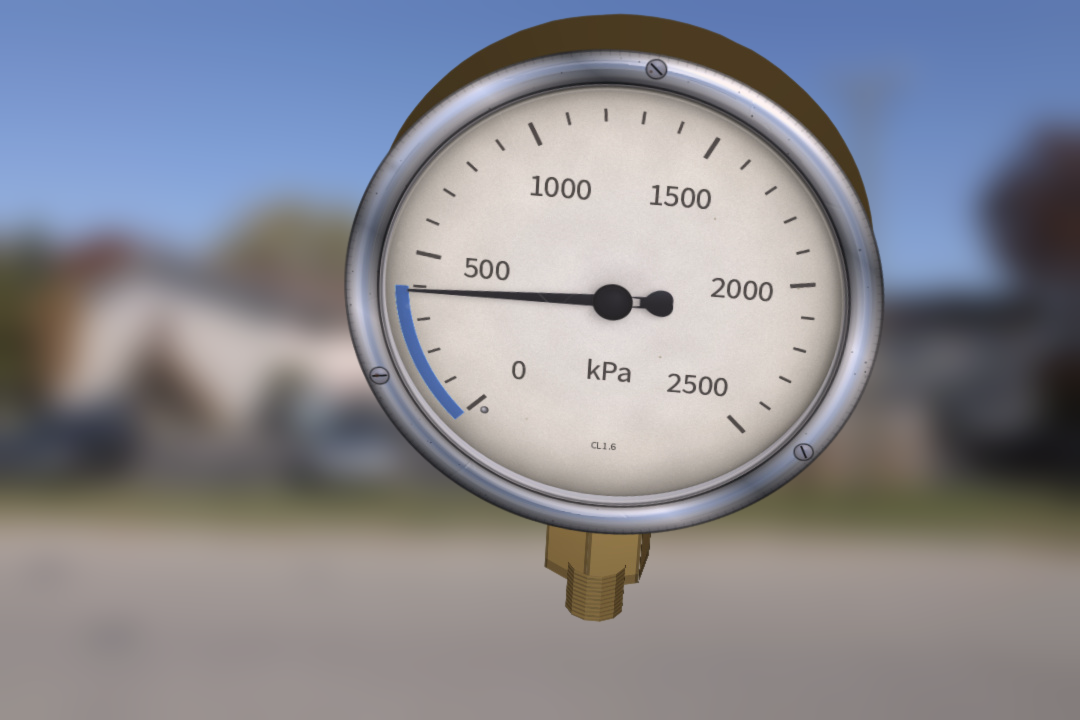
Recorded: 400 kPa
